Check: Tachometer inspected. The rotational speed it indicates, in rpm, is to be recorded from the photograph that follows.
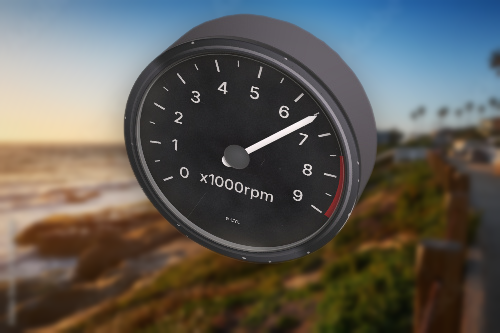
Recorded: 6500 rpm
